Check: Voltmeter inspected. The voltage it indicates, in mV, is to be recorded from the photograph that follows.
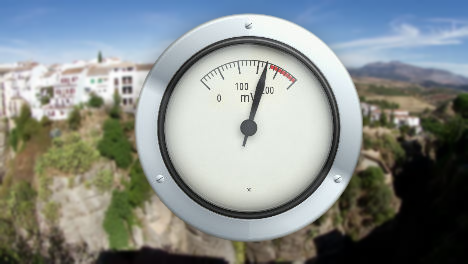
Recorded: 170 mV
